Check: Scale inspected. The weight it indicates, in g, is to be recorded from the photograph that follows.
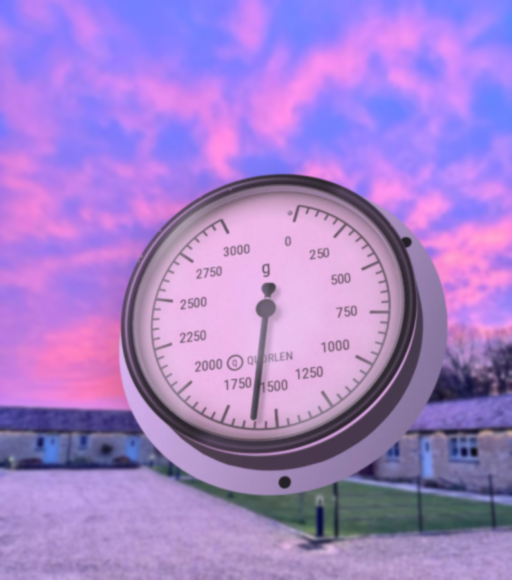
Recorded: 1600 g
